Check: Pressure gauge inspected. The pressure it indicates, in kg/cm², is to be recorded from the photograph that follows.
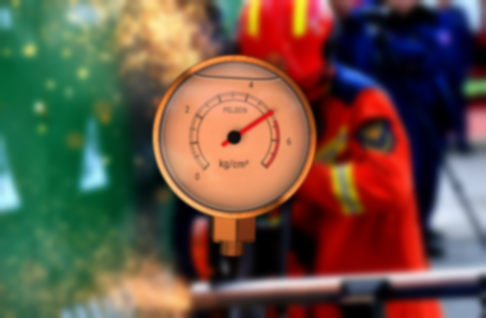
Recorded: 5 kg/cm²
